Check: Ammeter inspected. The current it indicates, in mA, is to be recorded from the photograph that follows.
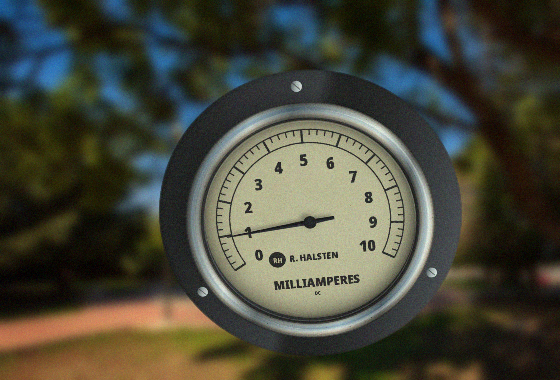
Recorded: 1 mA
